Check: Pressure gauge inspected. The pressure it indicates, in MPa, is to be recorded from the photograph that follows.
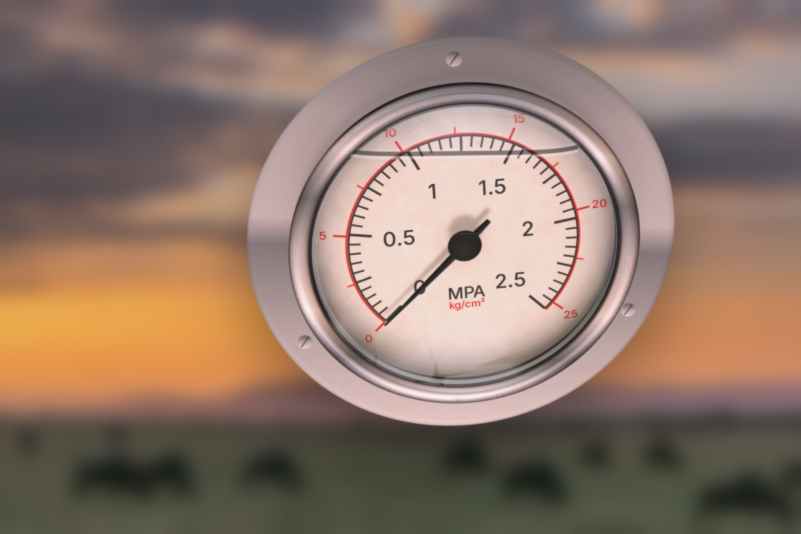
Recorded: 0 MPa
